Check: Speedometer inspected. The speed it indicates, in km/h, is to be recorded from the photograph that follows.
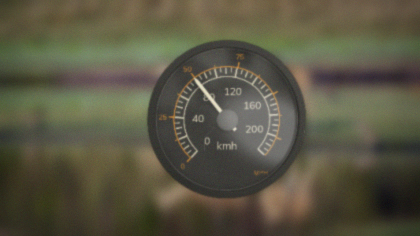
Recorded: 80 km/h
